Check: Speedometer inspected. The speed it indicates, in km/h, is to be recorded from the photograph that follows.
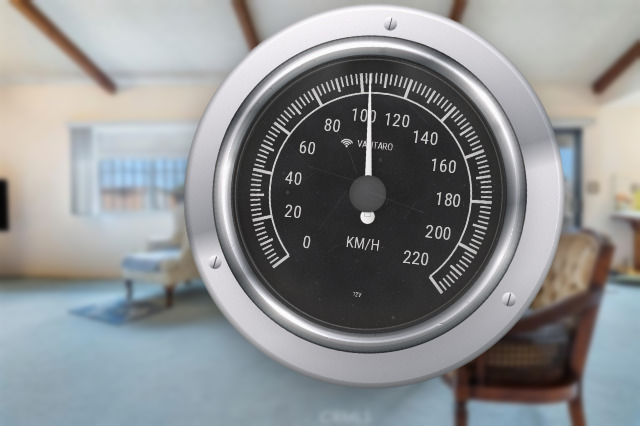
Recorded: 104 km/h
